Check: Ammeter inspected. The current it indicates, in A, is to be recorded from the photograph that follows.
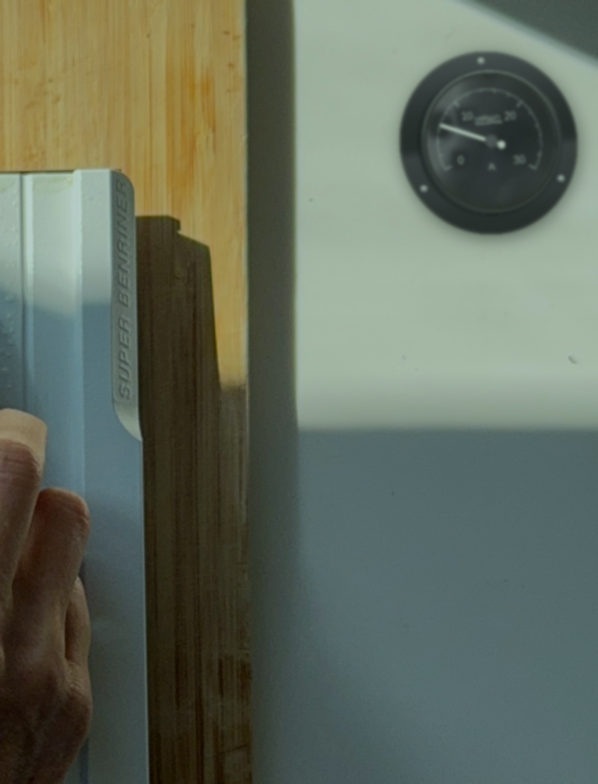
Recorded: 6 A
